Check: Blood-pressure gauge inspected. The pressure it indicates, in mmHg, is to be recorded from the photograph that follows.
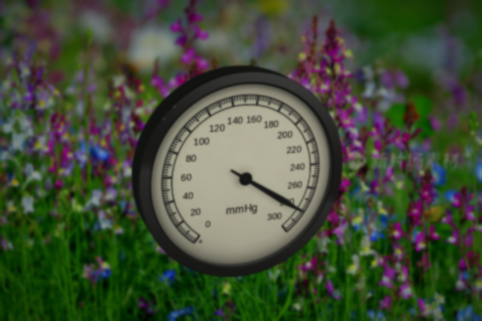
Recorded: 280 mmHg
